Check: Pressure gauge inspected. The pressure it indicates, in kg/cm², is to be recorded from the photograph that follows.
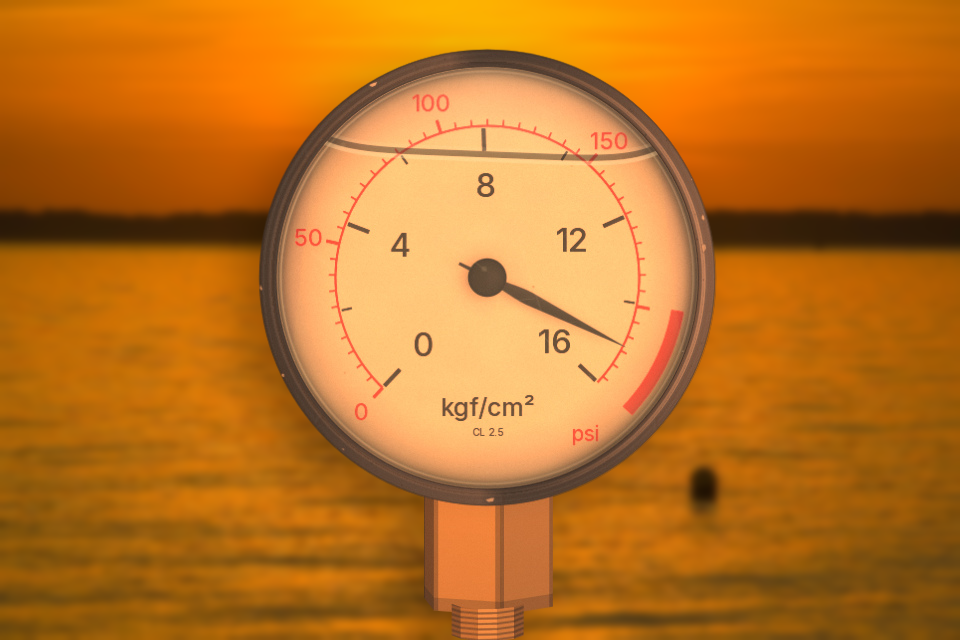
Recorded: 15 kg/cm²
